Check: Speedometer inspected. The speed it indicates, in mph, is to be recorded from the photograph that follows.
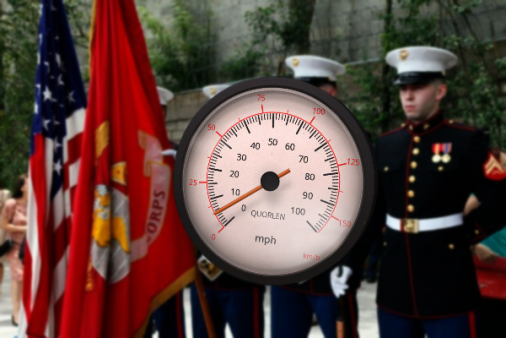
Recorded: 5 mph
